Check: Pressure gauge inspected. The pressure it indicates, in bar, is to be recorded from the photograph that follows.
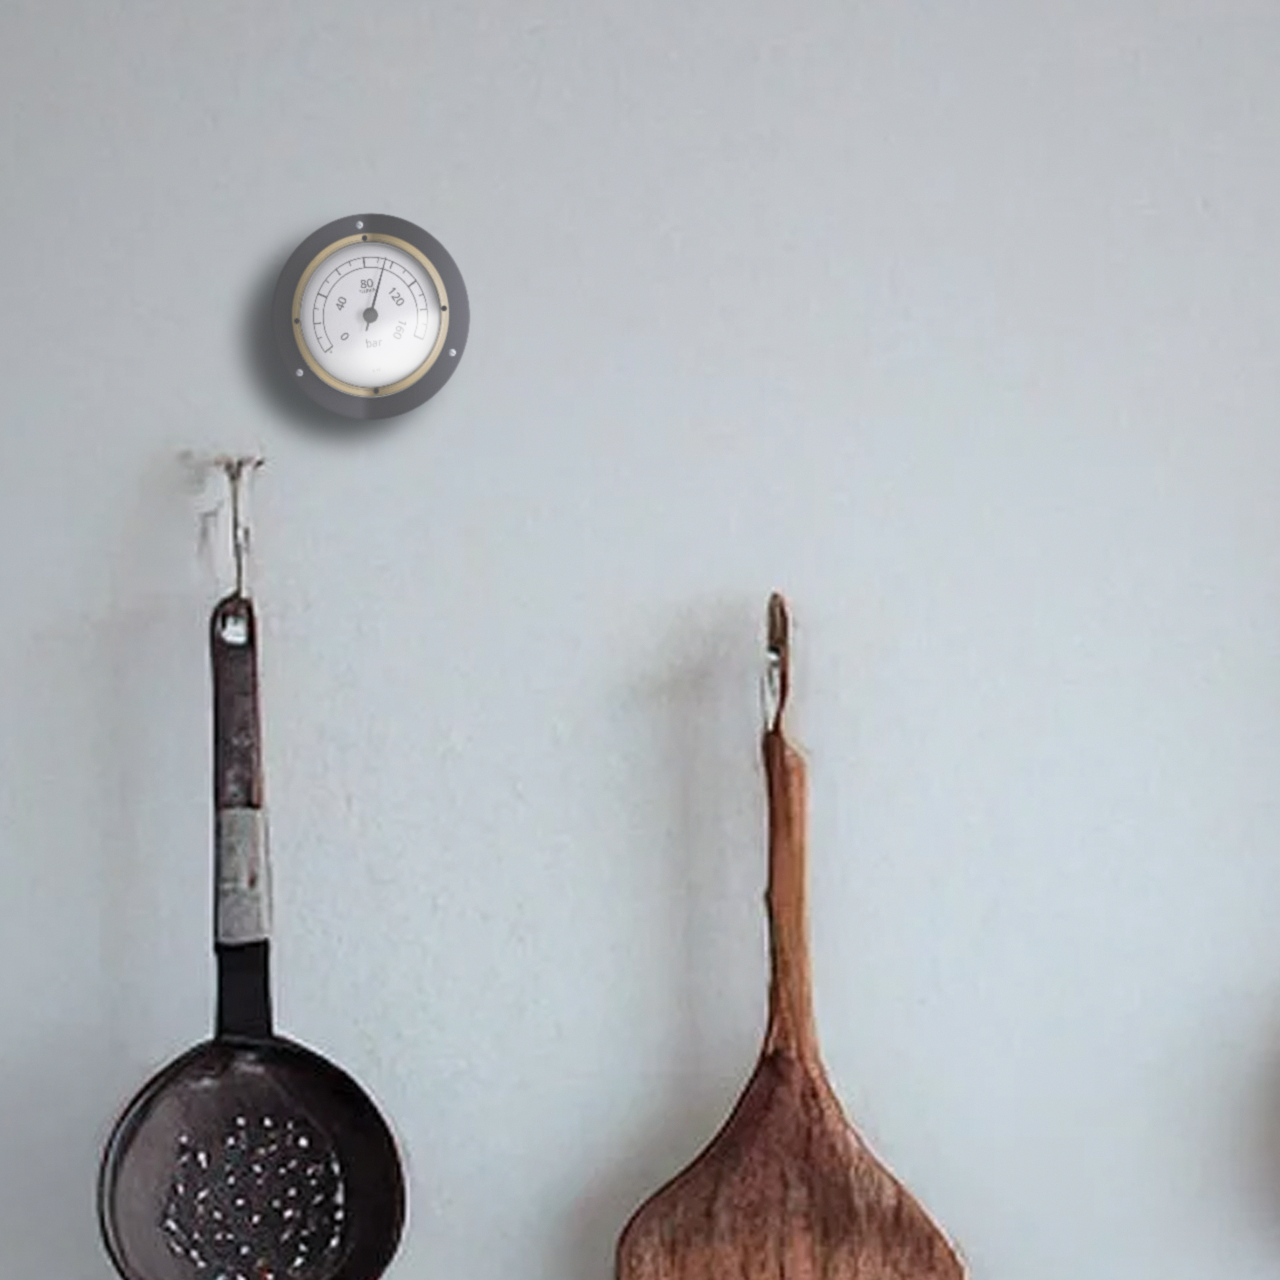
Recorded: 95 bar
